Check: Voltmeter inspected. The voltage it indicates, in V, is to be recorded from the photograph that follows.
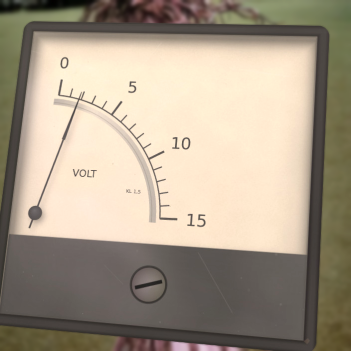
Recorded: 2 V
